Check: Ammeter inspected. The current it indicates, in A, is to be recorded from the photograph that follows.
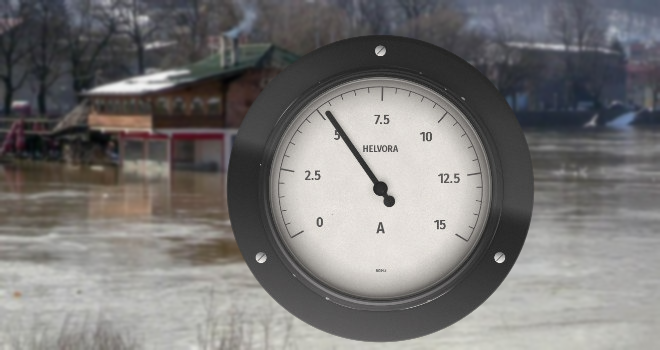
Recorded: 5.25 A
